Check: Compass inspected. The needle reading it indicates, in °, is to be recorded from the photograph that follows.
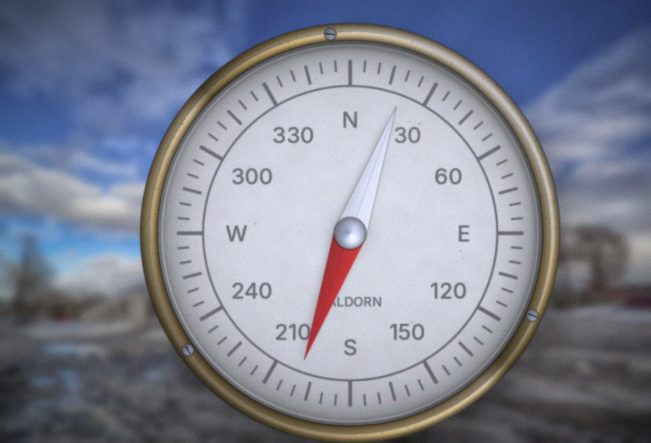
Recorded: 200 °
